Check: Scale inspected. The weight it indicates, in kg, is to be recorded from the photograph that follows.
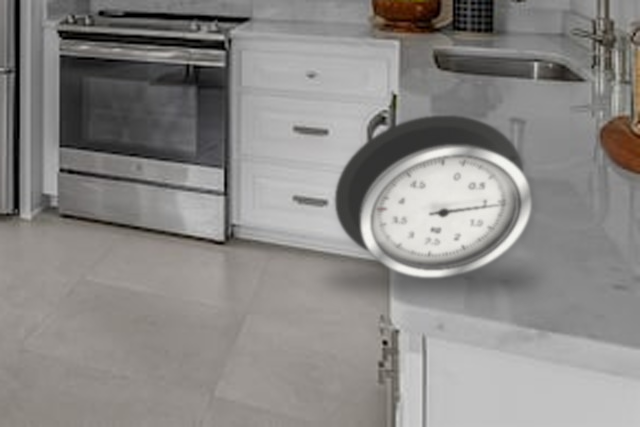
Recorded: 1 kg
